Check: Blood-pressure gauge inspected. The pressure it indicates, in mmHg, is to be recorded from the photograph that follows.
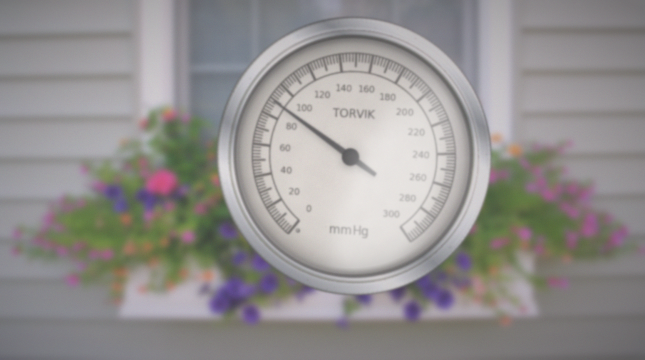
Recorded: 90 mmHg
